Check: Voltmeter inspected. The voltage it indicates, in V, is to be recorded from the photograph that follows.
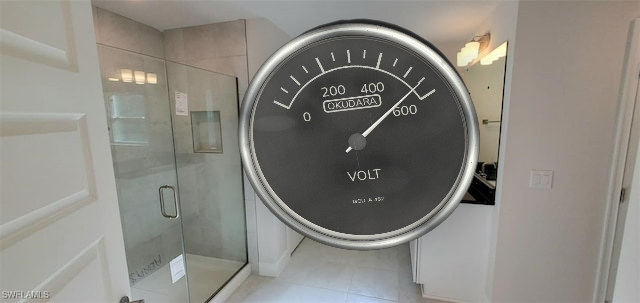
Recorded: 550 V
